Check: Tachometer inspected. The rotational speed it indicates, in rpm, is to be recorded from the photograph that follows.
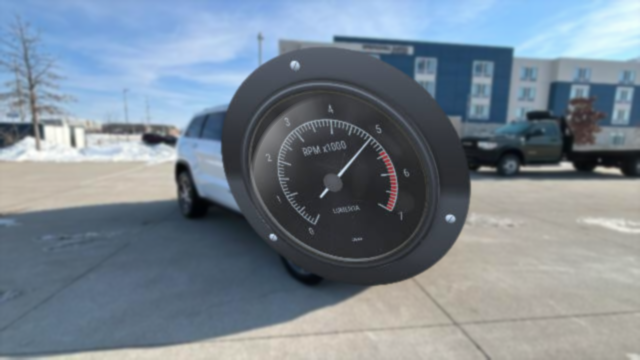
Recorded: 5000 rpm
